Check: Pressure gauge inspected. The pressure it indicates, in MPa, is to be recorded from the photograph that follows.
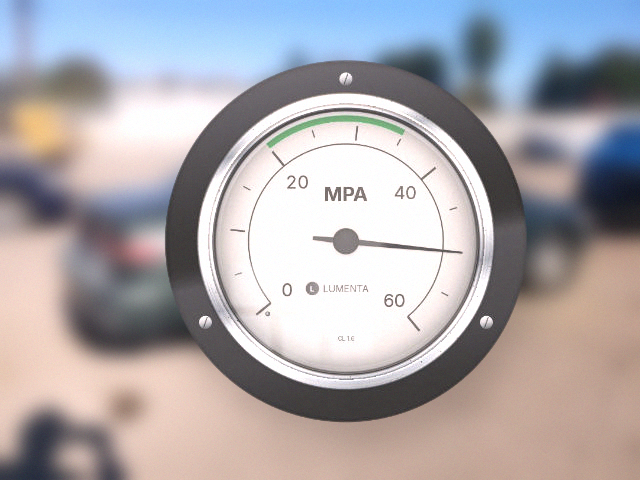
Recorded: 50 MPa
